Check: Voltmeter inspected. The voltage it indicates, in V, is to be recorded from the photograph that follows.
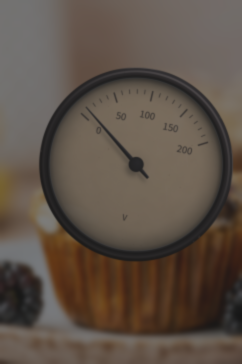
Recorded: 10 V
